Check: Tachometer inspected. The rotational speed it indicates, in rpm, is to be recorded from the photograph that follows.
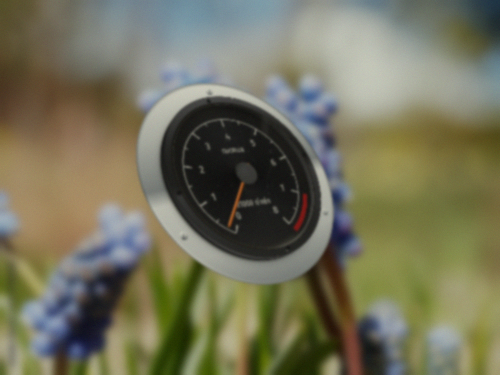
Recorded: 250 rpm
